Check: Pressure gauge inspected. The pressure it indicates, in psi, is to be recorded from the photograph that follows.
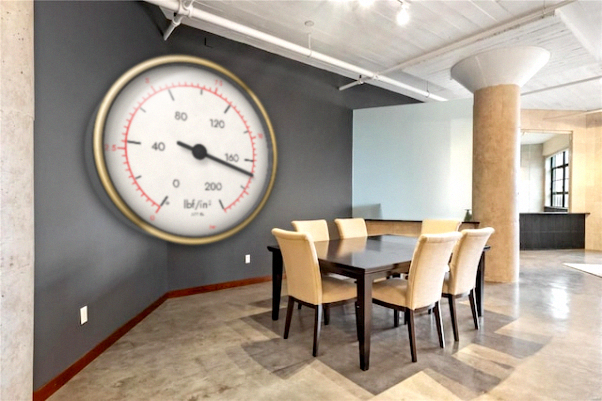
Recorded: 170 psi
